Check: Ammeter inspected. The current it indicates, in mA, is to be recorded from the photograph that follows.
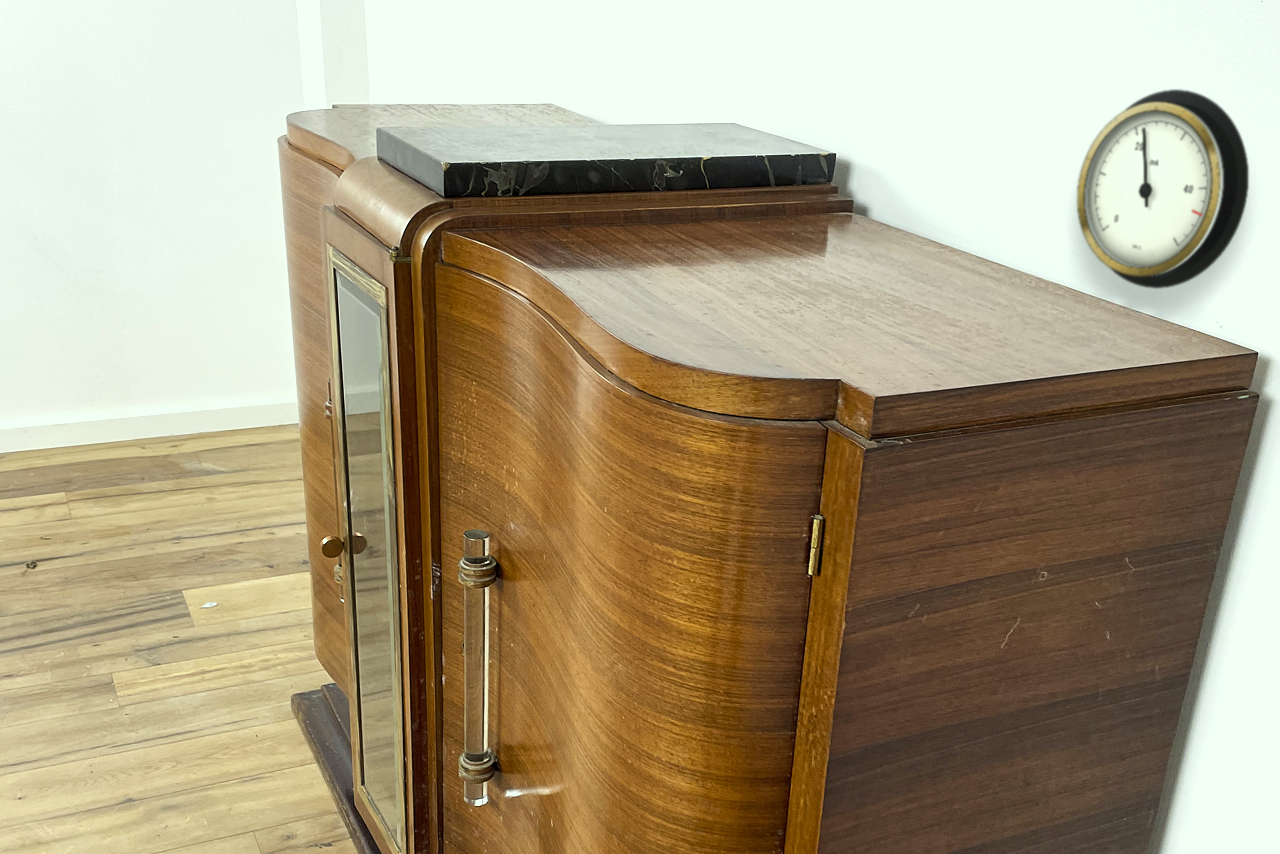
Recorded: 22 mA
